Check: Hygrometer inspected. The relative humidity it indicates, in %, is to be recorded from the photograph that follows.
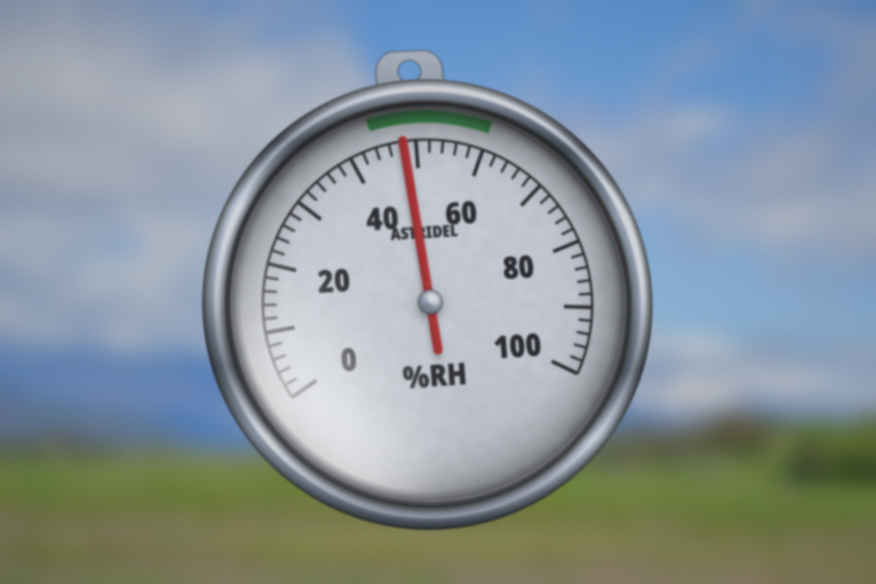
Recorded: 48 %
